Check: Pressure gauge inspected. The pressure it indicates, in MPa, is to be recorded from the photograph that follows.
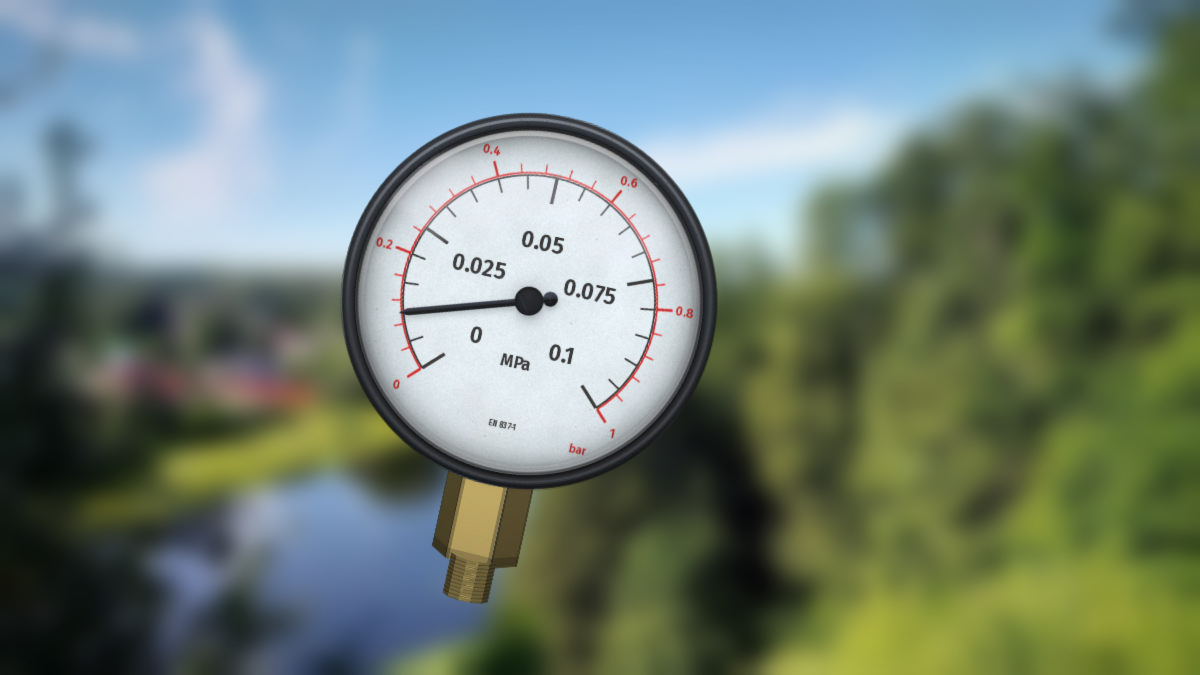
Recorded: 0.01 MPa
